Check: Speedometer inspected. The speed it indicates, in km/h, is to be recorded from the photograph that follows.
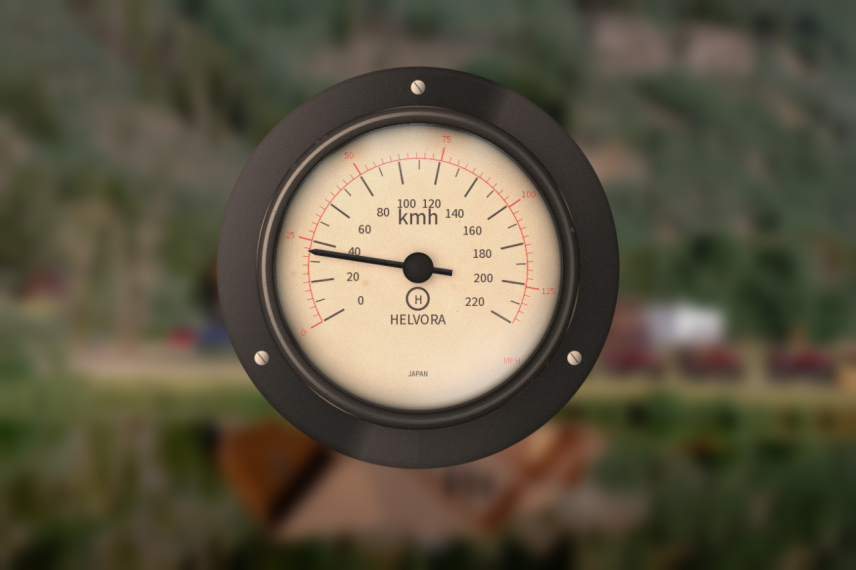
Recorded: 35 km/h
